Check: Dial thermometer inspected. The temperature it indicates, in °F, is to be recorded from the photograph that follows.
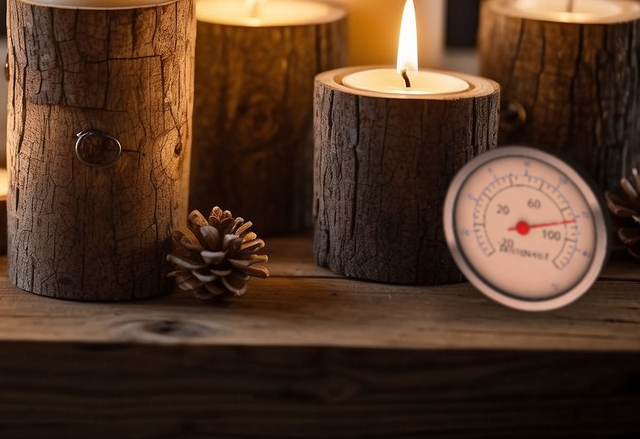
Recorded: 88 °F
